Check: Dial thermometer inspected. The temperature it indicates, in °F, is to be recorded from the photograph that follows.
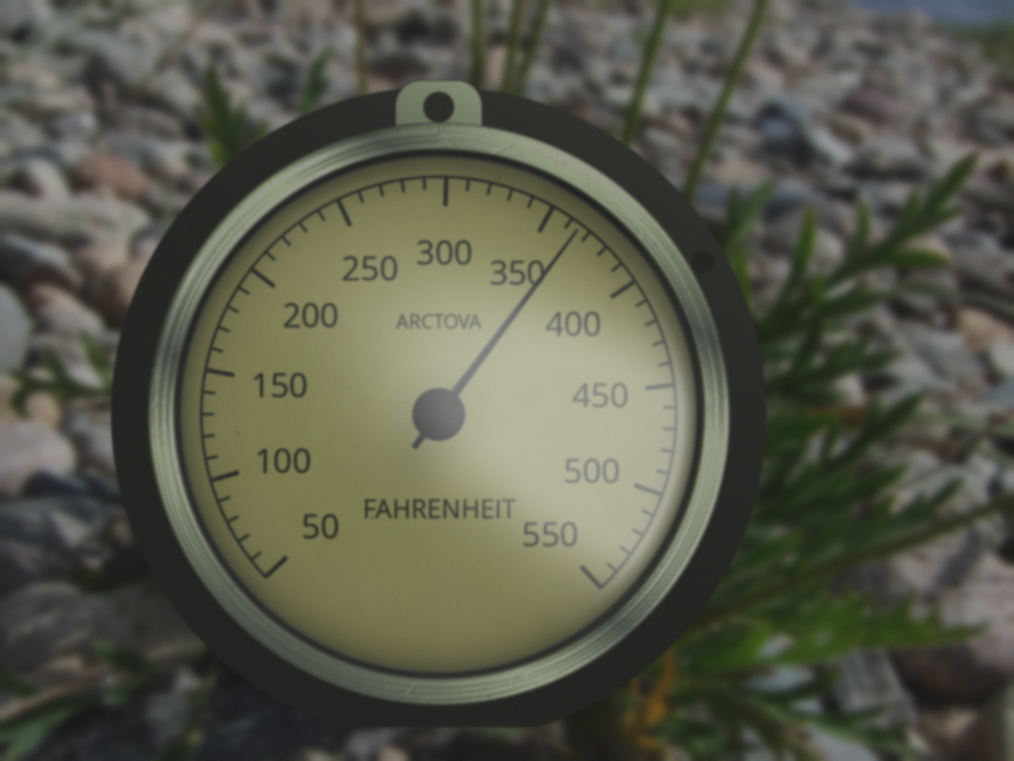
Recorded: 365 °F
